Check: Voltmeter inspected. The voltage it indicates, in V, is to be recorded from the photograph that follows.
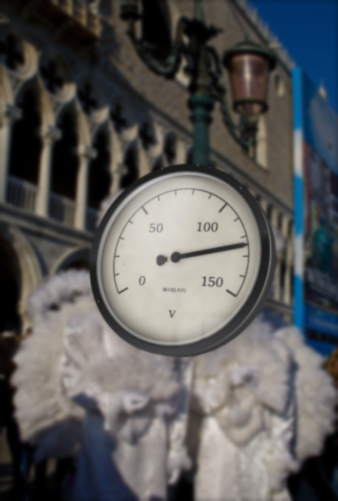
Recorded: 125 V
